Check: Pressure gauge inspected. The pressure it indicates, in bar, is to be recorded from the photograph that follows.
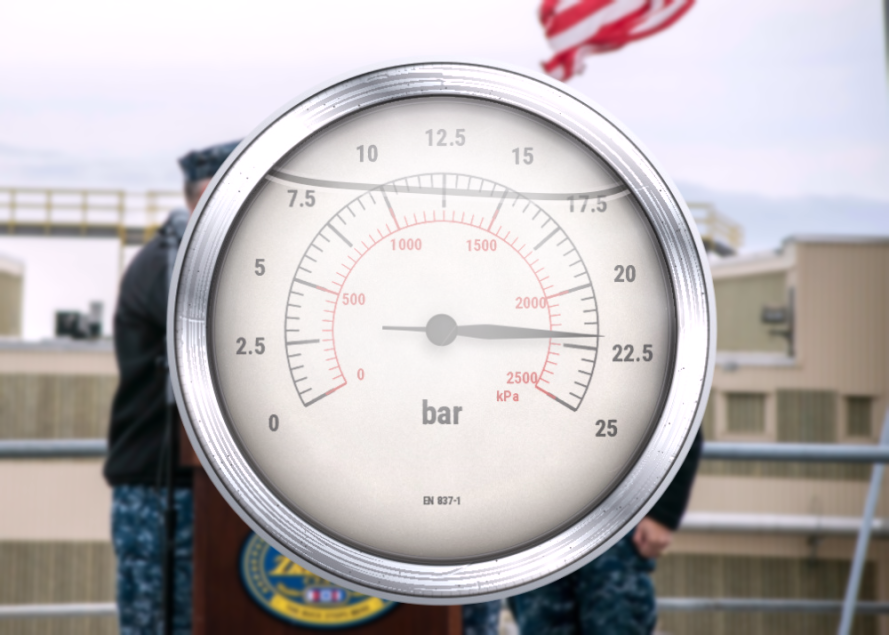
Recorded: 22 bar
